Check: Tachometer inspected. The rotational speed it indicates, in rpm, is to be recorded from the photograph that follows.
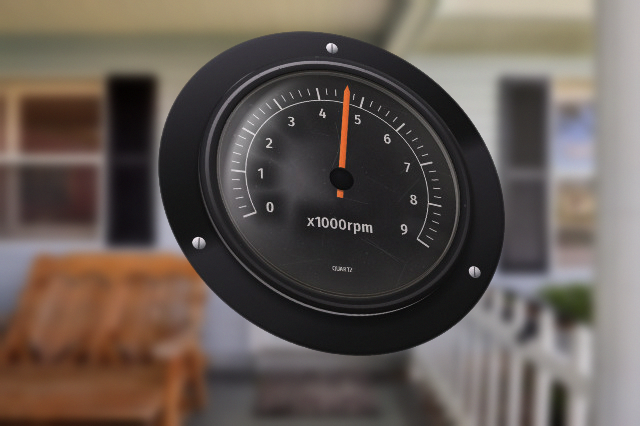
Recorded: 4600 rpm
